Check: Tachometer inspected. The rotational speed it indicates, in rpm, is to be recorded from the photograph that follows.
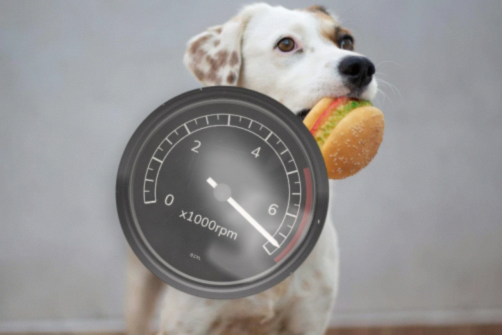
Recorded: 6750 rpm
